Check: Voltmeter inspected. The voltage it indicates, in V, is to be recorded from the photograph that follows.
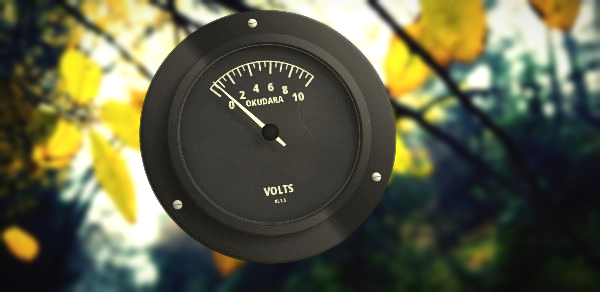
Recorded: 0.5 V
